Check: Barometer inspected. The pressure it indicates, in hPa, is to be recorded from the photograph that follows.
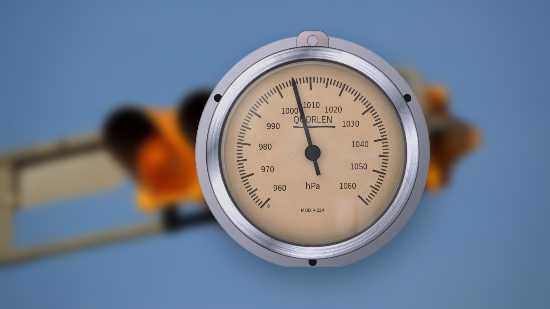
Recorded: 1005 hPa
